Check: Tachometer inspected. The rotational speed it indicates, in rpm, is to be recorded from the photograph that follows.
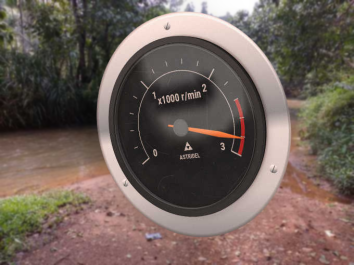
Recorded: 2800 rpm
